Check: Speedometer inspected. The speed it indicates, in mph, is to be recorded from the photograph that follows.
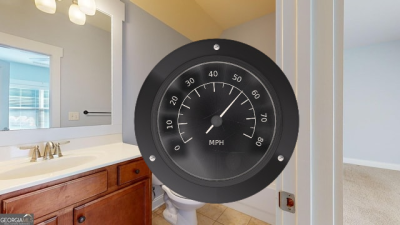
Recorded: 55 mph
